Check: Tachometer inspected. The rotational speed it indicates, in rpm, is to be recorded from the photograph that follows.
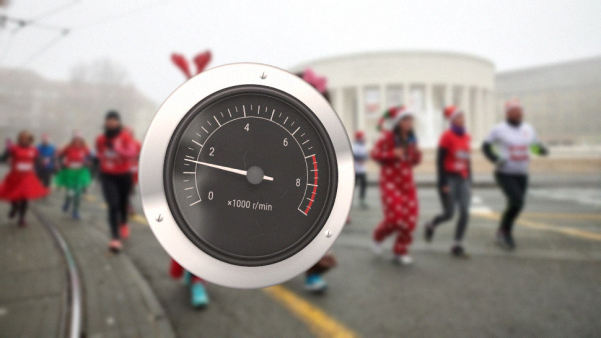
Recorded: 1375 rpm
